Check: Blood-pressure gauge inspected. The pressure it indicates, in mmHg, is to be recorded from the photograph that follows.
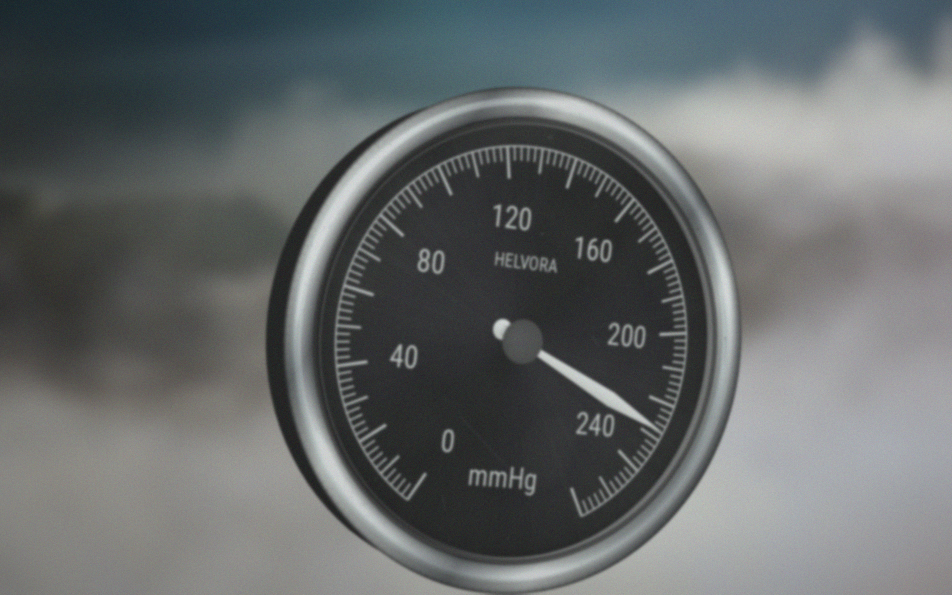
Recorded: 228 mmHg
